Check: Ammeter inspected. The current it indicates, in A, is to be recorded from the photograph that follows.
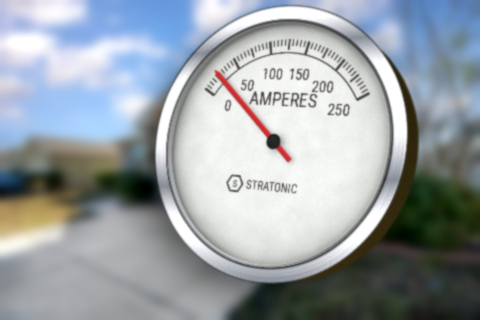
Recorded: 25 A
